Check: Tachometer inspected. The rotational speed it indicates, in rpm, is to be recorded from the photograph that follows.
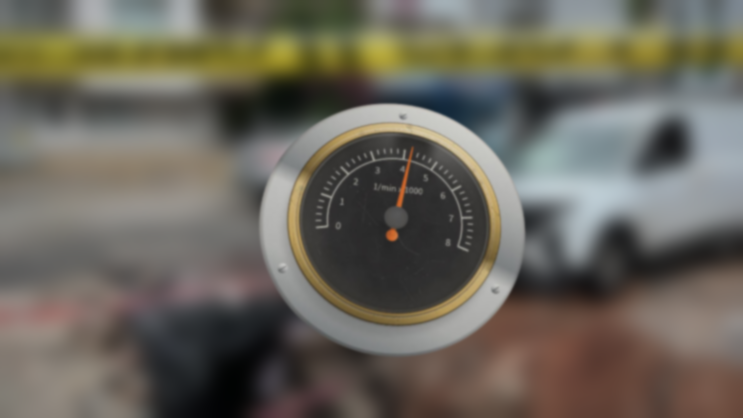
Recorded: 4200 rpm
